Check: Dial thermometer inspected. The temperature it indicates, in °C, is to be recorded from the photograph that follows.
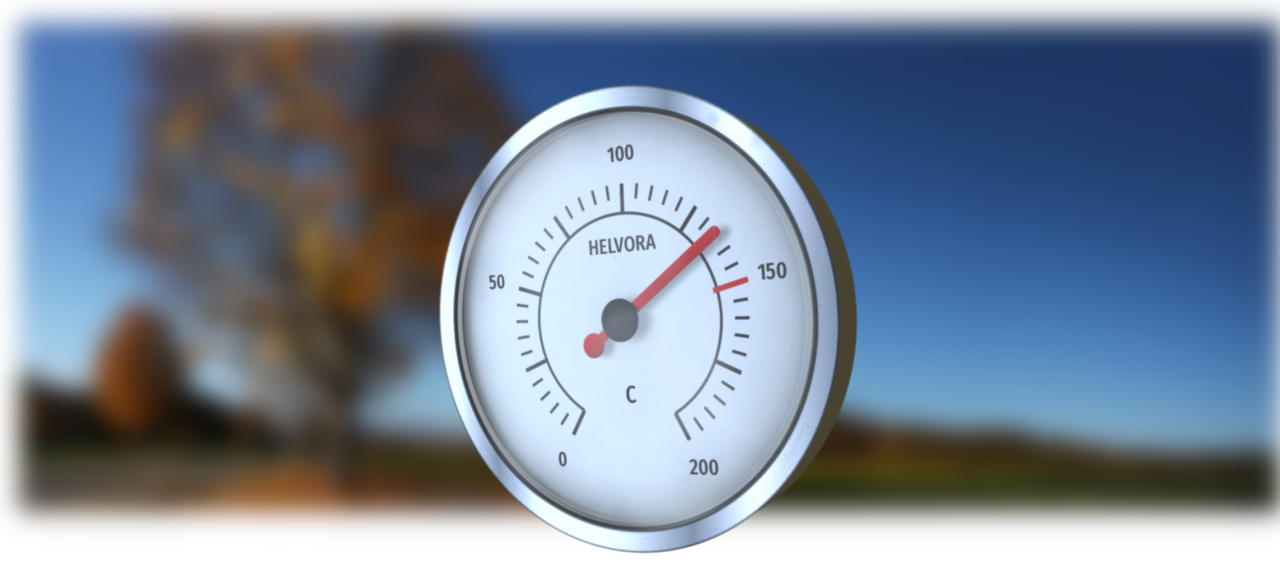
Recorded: 135 °C
